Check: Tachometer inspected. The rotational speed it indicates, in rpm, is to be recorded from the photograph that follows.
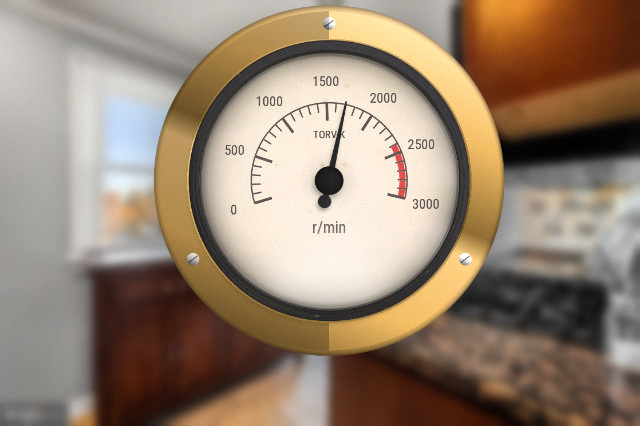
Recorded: 1700 rpm
